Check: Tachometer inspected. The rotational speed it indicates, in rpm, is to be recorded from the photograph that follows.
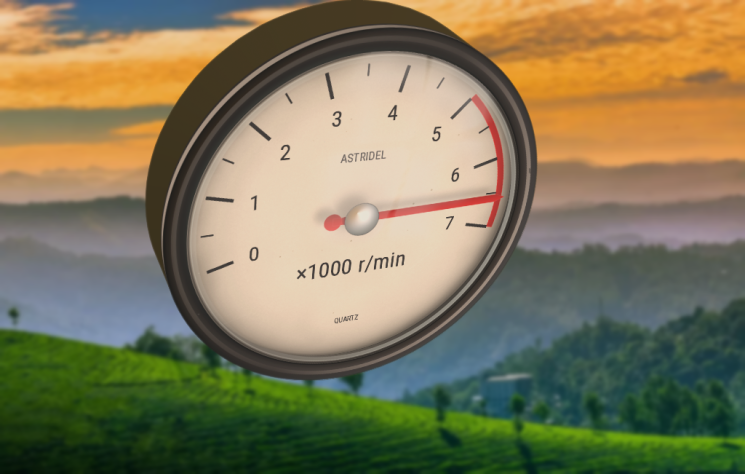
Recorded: 6500 rpm
